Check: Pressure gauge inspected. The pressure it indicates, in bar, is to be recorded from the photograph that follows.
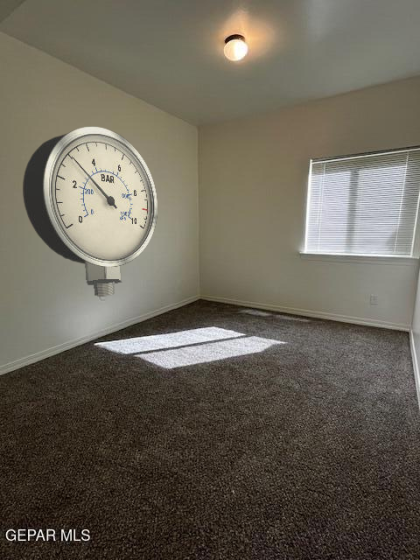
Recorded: 3 bar
